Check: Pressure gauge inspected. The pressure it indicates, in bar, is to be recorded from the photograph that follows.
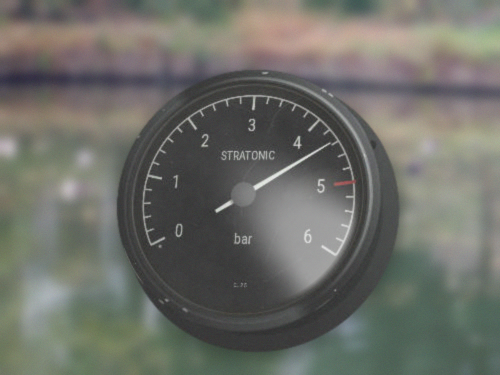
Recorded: 4.4 bar
